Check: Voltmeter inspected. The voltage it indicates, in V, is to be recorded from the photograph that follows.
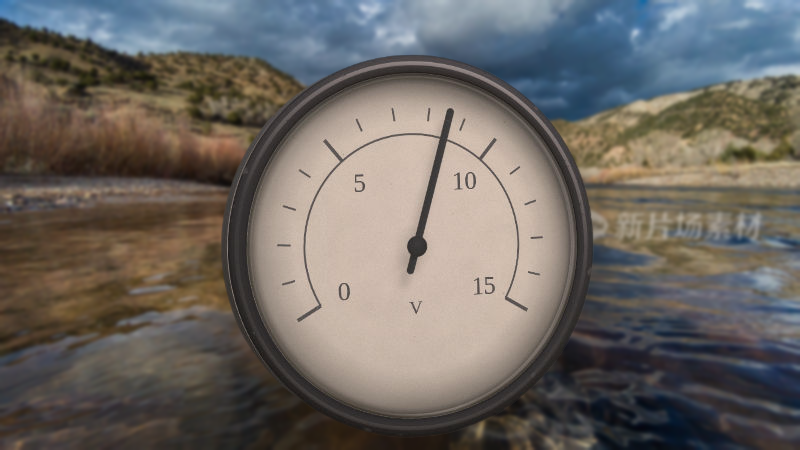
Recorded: 8.5 V
